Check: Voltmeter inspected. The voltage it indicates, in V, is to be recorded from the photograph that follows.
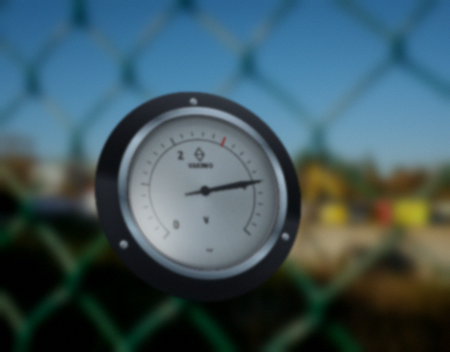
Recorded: 4 V
